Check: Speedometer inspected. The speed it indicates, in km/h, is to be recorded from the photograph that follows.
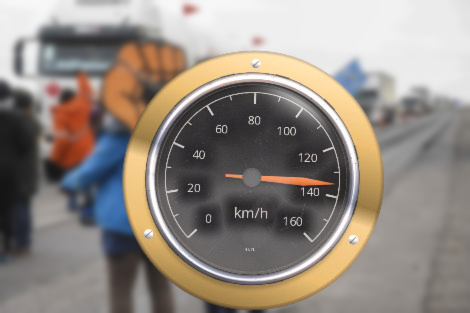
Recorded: 135 km/h
